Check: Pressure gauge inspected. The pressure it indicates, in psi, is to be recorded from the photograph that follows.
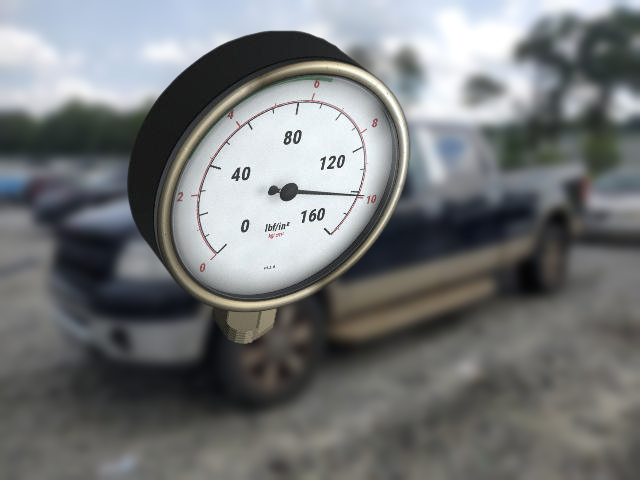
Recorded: 140 psi
